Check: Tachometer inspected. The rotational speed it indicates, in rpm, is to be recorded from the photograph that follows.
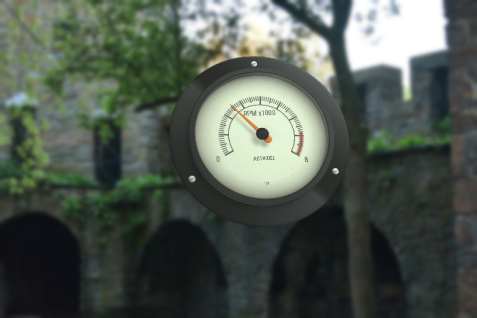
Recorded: 2500 rpm
